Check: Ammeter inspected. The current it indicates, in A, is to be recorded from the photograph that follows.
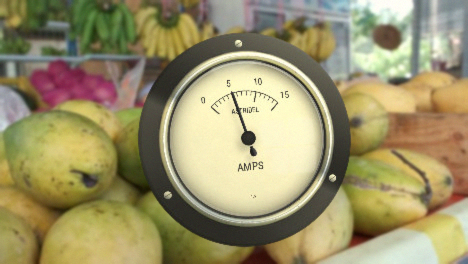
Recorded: 5 A
